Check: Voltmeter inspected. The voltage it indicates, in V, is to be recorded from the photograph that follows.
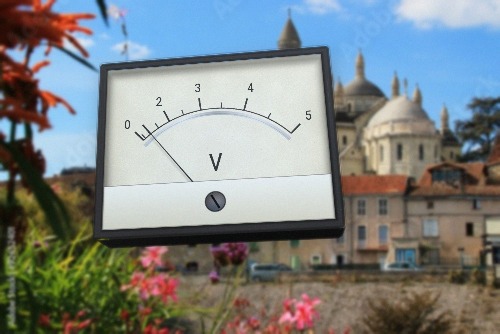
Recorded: 1 V
